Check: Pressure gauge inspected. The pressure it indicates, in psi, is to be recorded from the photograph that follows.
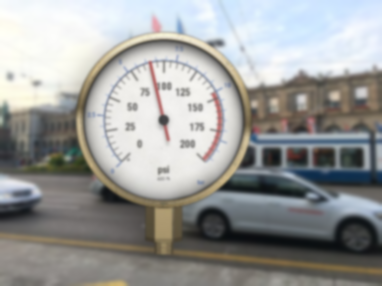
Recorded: 90 psi
